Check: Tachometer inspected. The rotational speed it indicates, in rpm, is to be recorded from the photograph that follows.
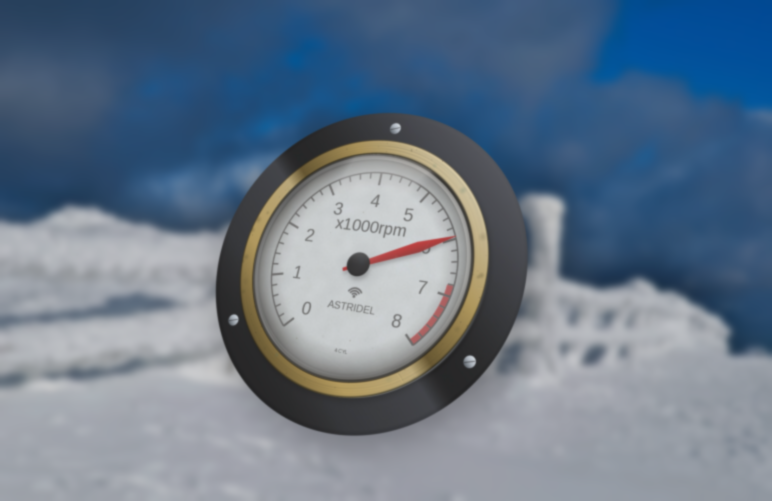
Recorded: 6000 rpm
